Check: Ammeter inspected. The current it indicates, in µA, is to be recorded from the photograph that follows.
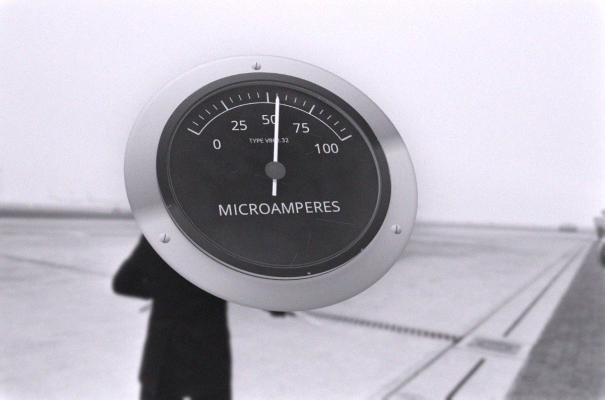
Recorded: 55 µA
